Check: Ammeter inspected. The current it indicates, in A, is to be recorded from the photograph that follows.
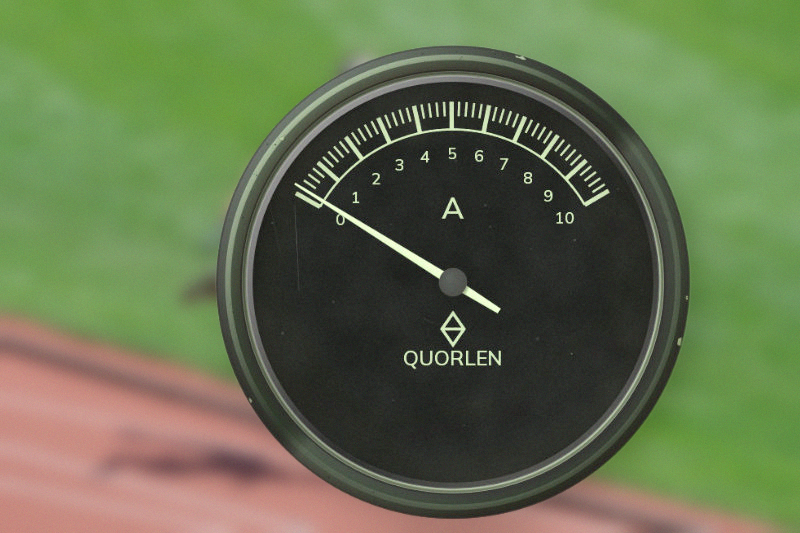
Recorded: 0.2 A
